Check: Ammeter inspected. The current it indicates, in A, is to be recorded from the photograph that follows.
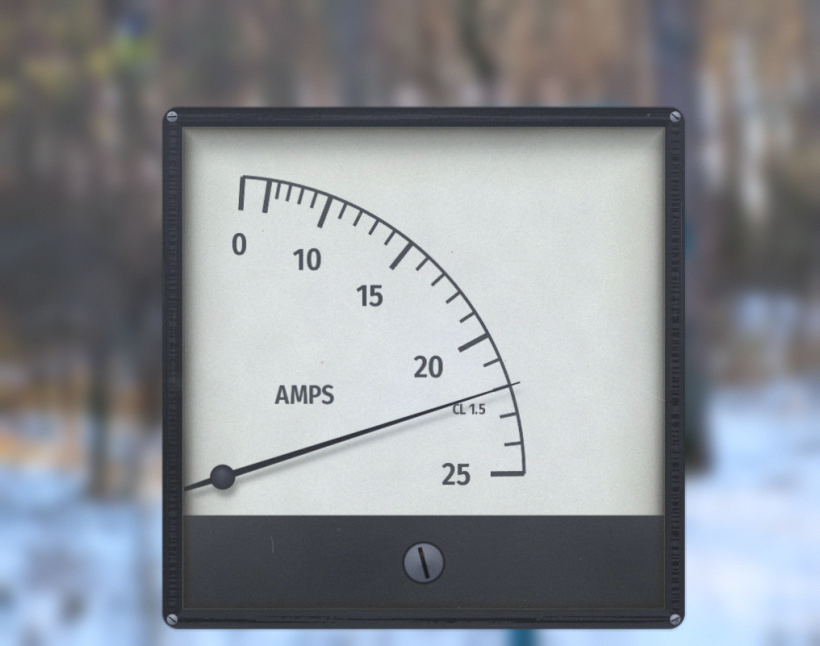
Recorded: 22 A
